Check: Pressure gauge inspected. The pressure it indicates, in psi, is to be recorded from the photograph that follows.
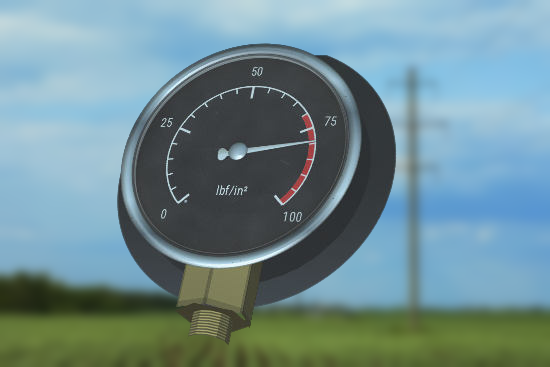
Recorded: 80 psi
